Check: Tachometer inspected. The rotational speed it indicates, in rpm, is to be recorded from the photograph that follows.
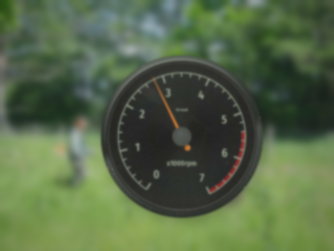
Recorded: 2800 rpm
